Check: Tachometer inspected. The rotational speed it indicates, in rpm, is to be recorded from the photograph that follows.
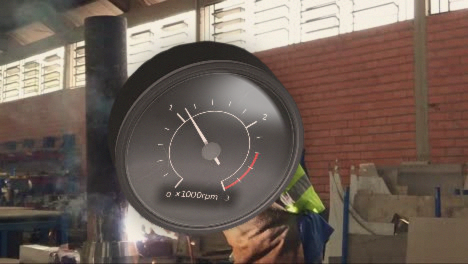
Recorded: 1100 rpm
